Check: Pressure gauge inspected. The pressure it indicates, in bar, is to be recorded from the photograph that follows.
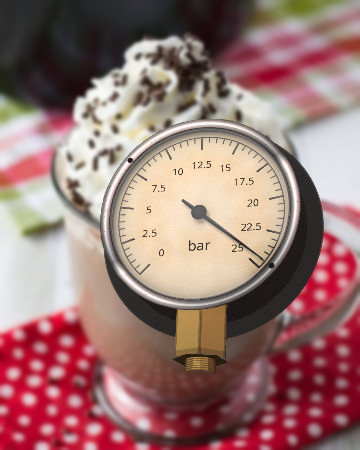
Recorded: 24.5 bar
